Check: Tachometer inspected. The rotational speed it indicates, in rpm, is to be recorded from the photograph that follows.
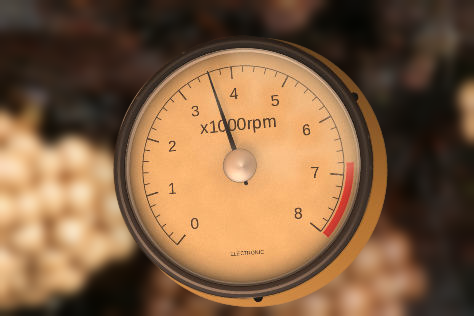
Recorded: 3600 rpm
